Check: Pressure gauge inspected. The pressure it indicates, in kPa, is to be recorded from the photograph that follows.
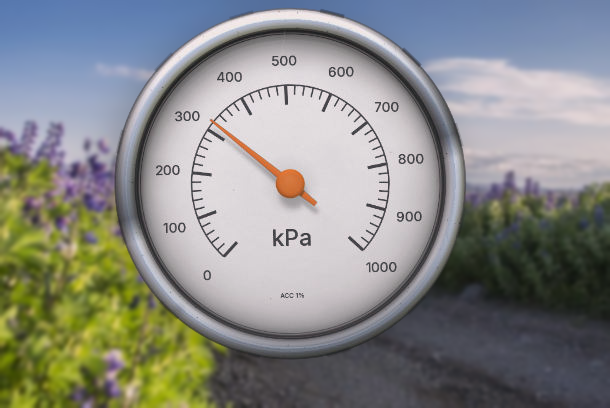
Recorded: 320 kPa
